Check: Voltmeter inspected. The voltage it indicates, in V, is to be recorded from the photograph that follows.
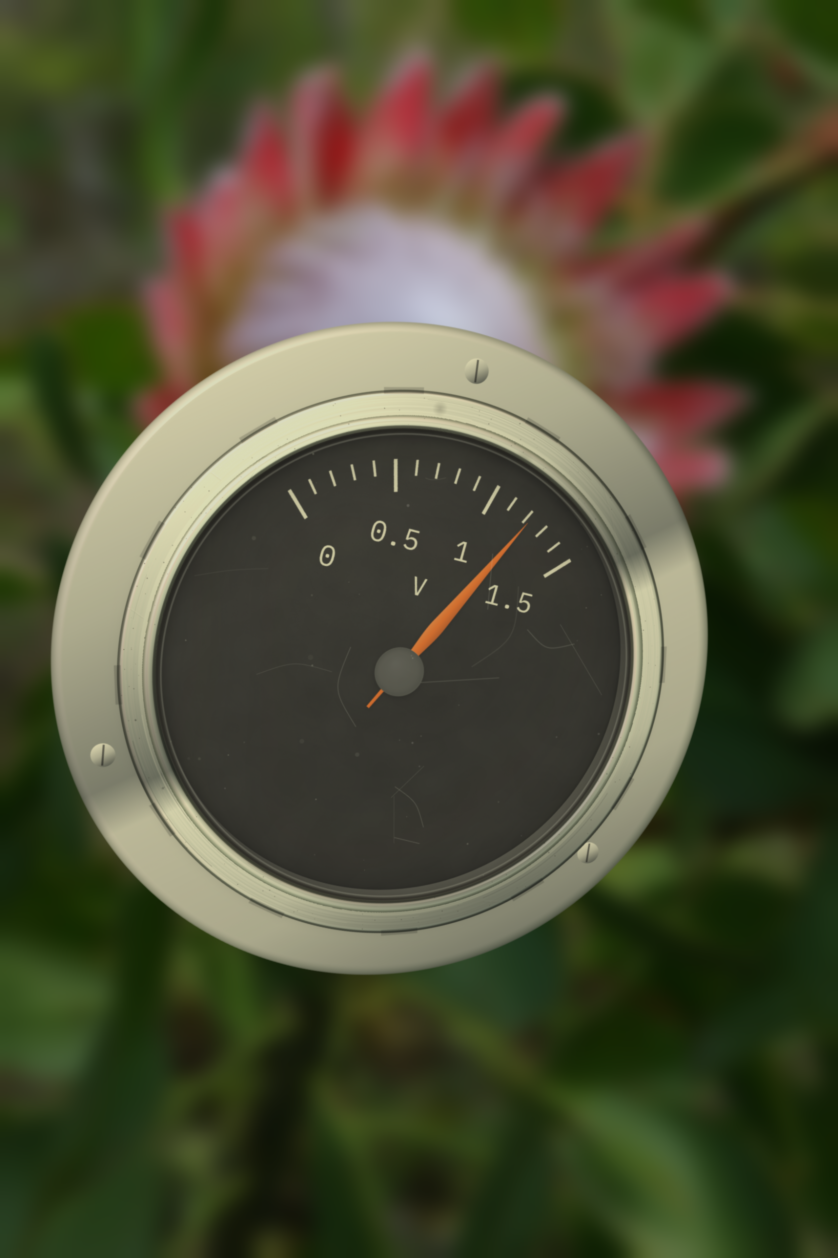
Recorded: 1.2 V
